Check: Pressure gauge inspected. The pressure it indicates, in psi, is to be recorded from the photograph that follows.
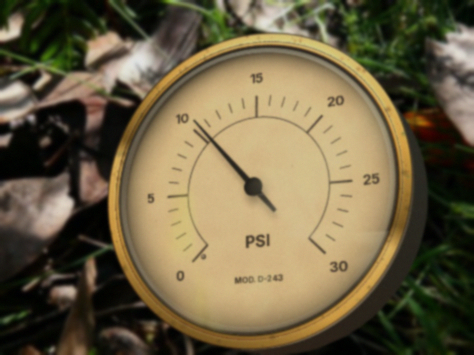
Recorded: 10.5 psi
